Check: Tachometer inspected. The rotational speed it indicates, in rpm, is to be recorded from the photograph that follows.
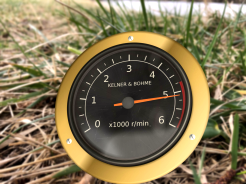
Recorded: 5125 rpm
